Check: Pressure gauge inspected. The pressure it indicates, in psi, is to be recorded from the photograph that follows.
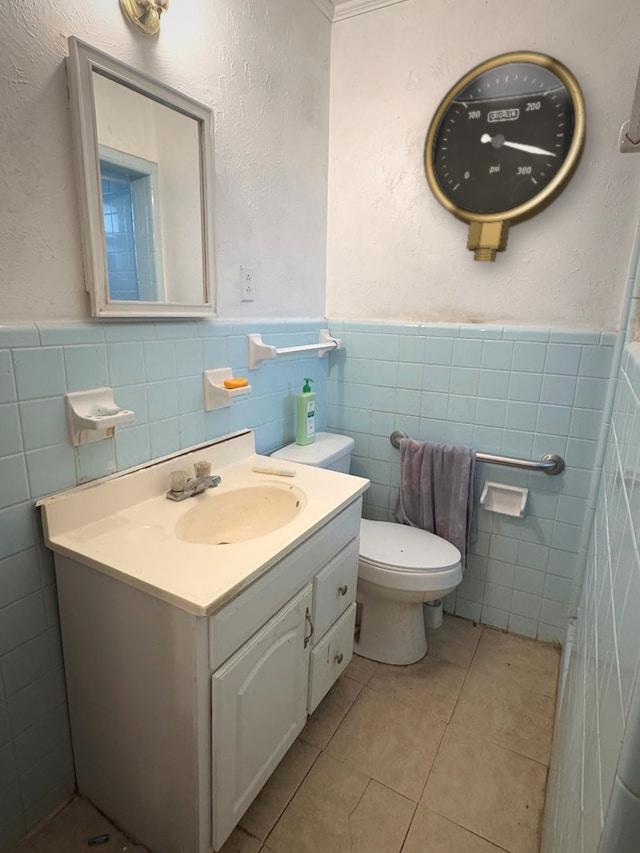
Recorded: 270 psi
